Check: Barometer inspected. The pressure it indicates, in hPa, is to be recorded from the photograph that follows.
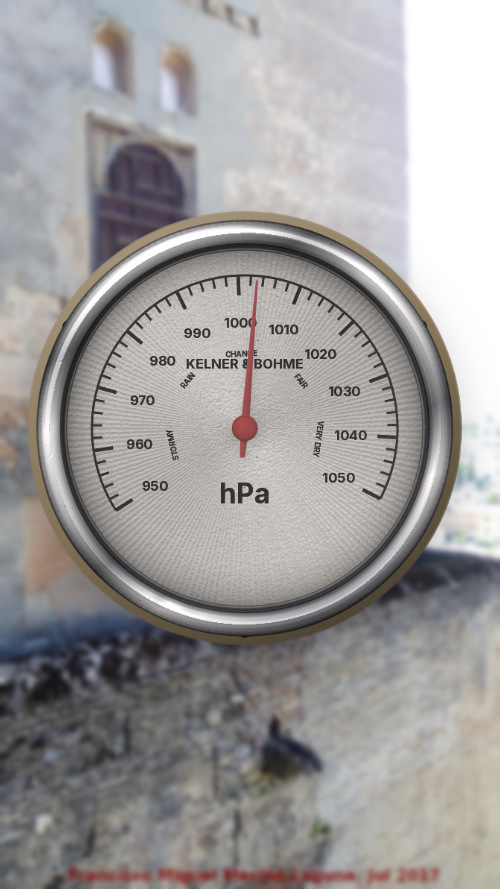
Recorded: 1003 hPa
